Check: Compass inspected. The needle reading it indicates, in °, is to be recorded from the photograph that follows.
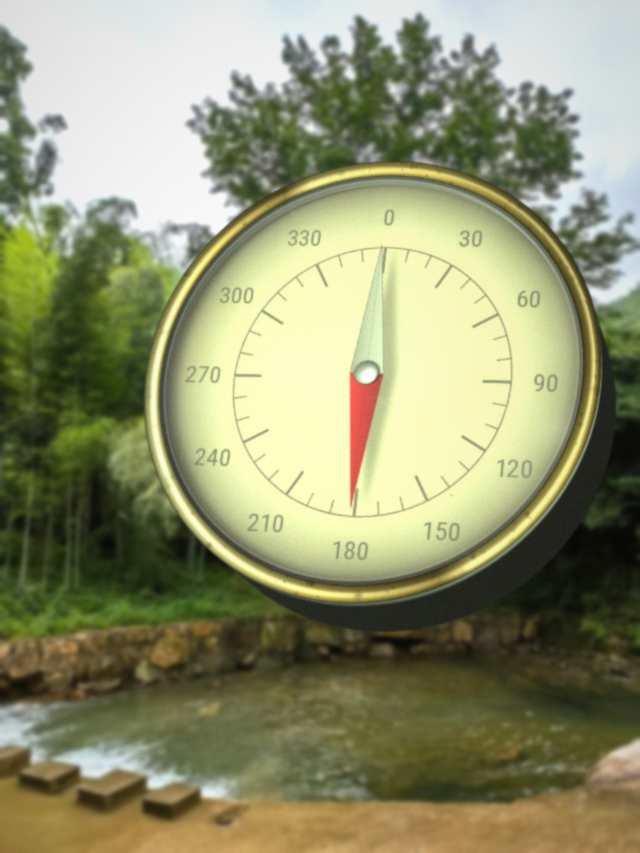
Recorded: 180 °
